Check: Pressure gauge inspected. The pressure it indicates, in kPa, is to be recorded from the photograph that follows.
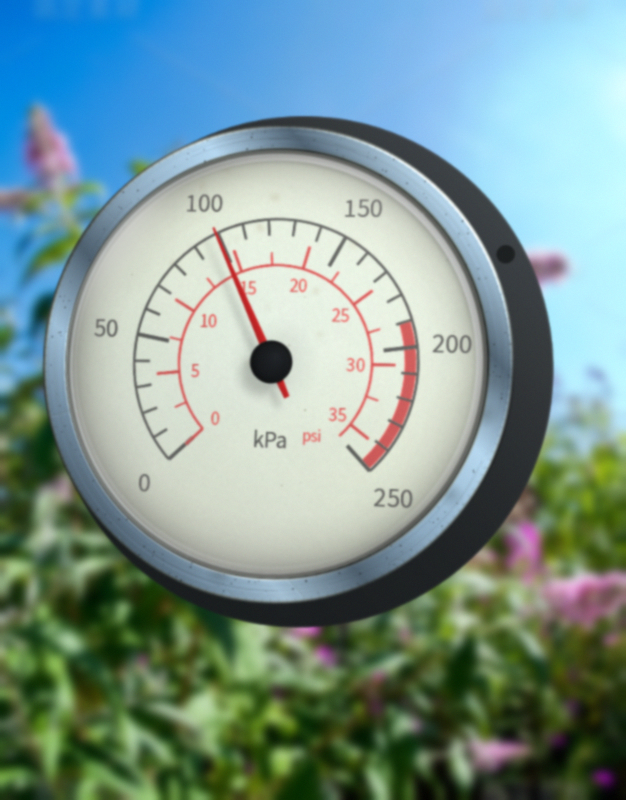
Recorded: 100 kPa
